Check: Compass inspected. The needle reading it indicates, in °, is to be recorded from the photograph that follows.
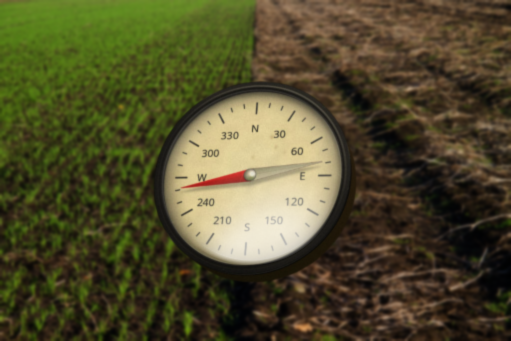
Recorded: 260 °
